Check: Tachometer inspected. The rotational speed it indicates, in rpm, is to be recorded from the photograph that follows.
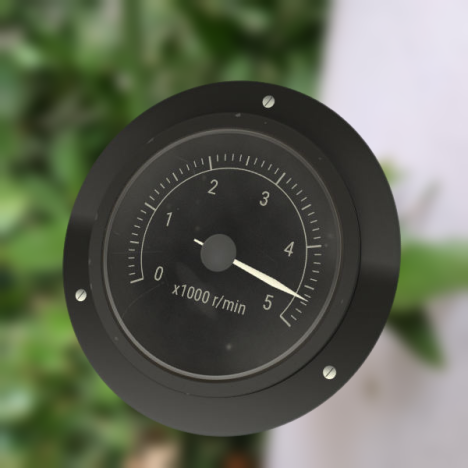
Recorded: 4650 rpm
